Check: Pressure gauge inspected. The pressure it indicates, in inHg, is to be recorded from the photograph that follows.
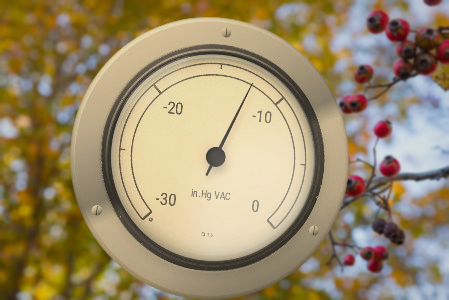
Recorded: -12.5 inHg
